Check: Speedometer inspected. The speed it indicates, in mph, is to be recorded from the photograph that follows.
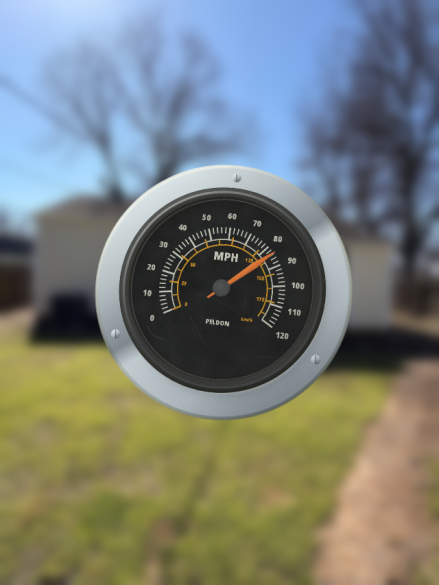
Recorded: 84 mph
